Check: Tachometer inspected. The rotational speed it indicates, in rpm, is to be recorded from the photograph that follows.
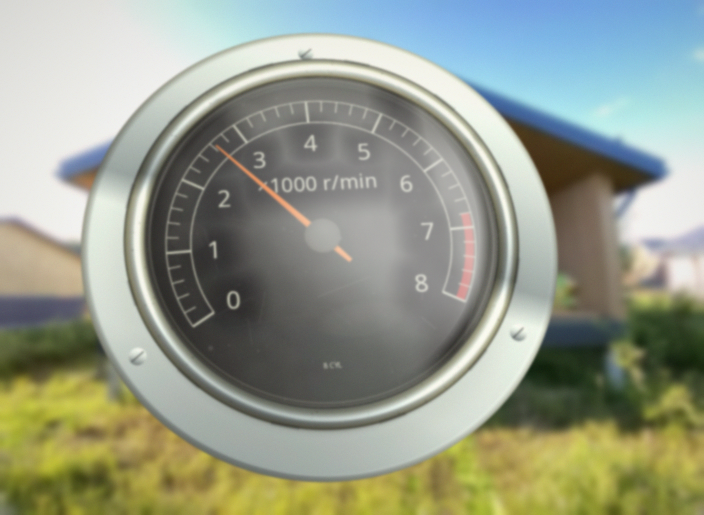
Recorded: 2600 rpm
